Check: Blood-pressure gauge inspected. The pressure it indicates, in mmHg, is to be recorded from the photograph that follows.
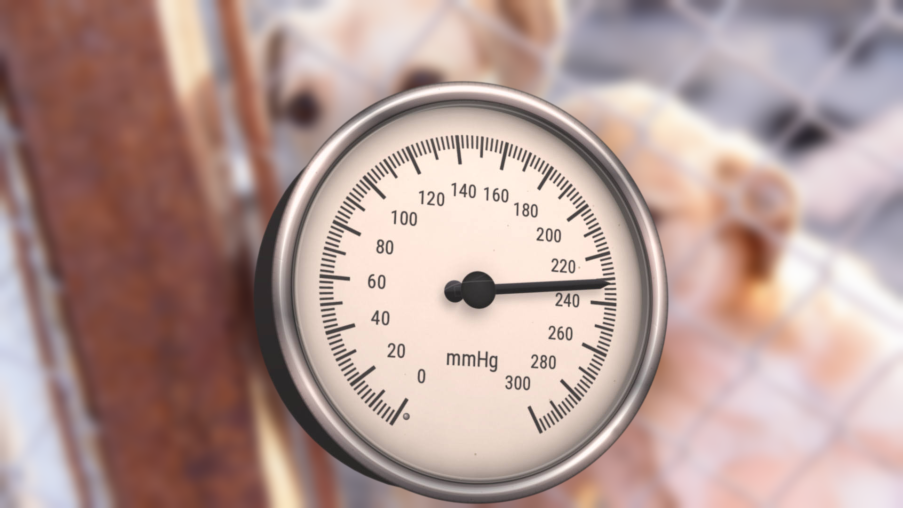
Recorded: 232 mmHg
